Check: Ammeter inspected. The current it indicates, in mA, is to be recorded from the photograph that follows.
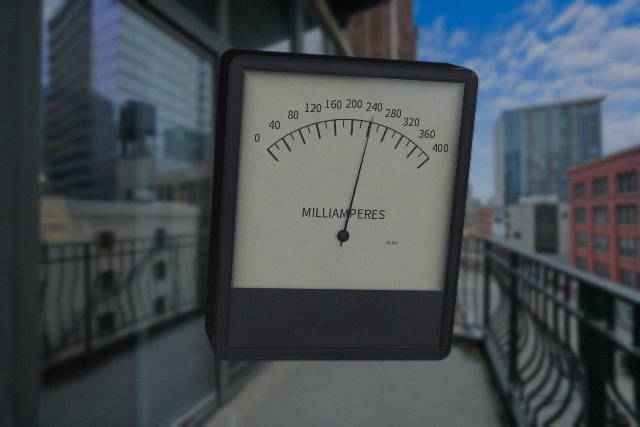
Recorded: 240 mA
